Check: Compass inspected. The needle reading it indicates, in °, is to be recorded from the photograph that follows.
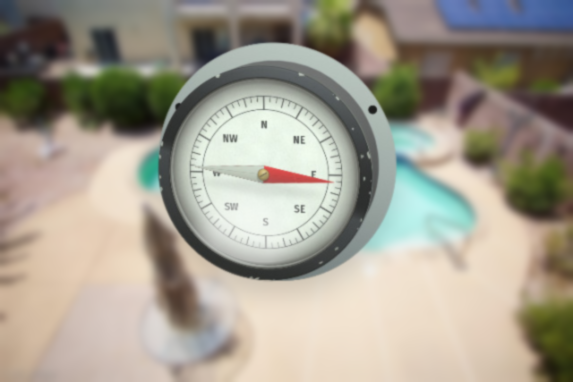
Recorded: 95 °
